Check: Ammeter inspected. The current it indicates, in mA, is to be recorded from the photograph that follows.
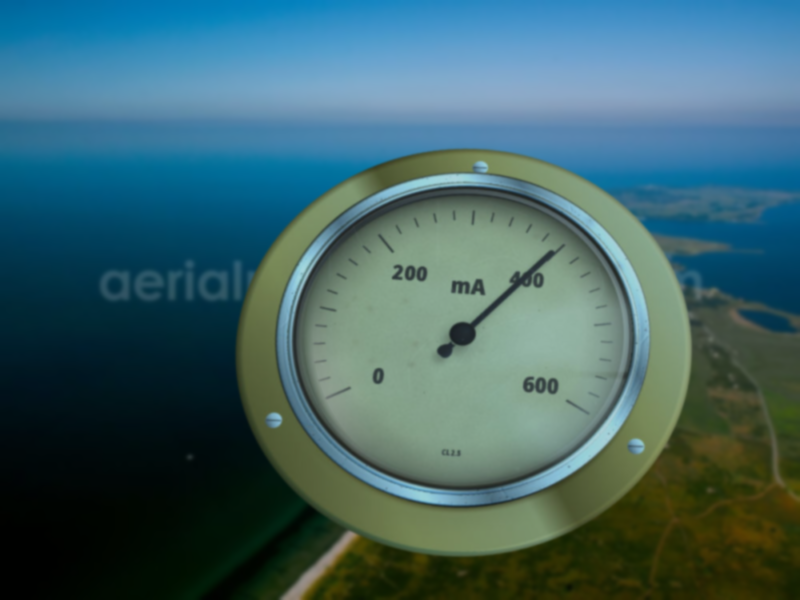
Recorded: 400 mA
